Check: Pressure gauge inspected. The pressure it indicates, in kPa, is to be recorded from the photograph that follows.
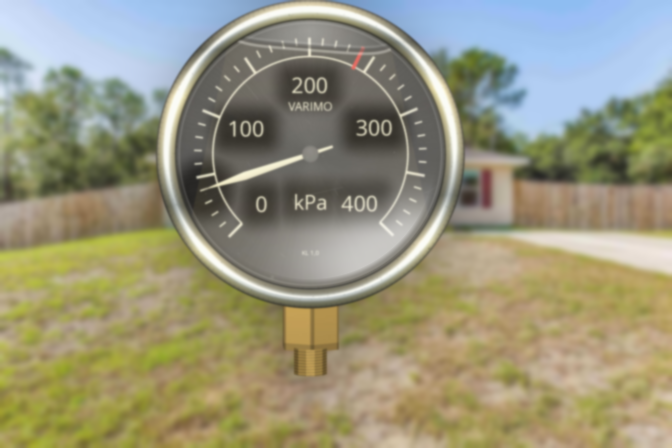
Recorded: 40 kPa
